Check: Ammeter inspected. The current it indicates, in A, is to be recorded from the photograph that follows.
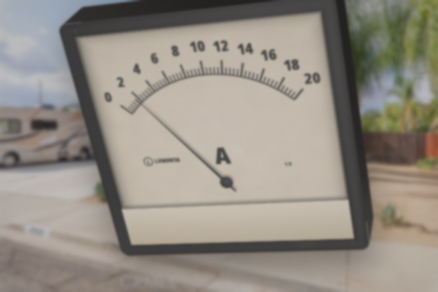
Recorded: 2 A
